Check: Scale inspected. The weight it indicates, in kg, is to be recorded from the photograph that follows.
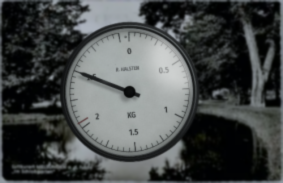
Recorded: 2.5 kg
